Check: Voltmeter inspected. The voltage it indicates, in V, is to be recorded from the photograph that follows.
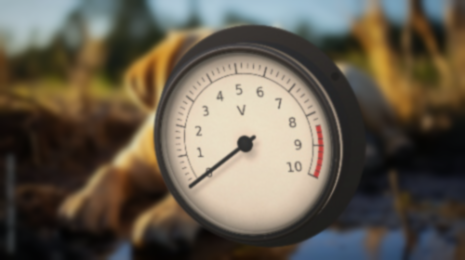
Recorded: 0 V
